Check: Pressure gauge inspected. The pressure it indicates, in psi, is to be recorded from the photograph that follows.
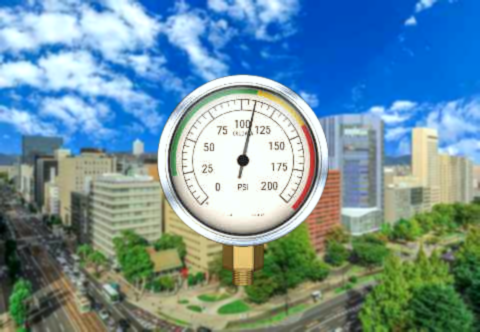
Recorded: 110 psi
